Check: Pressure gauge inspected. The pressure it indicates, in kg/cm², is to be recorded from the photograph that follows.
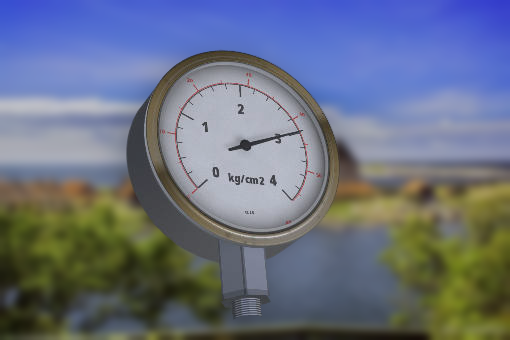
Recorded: 3 kg/cm²
